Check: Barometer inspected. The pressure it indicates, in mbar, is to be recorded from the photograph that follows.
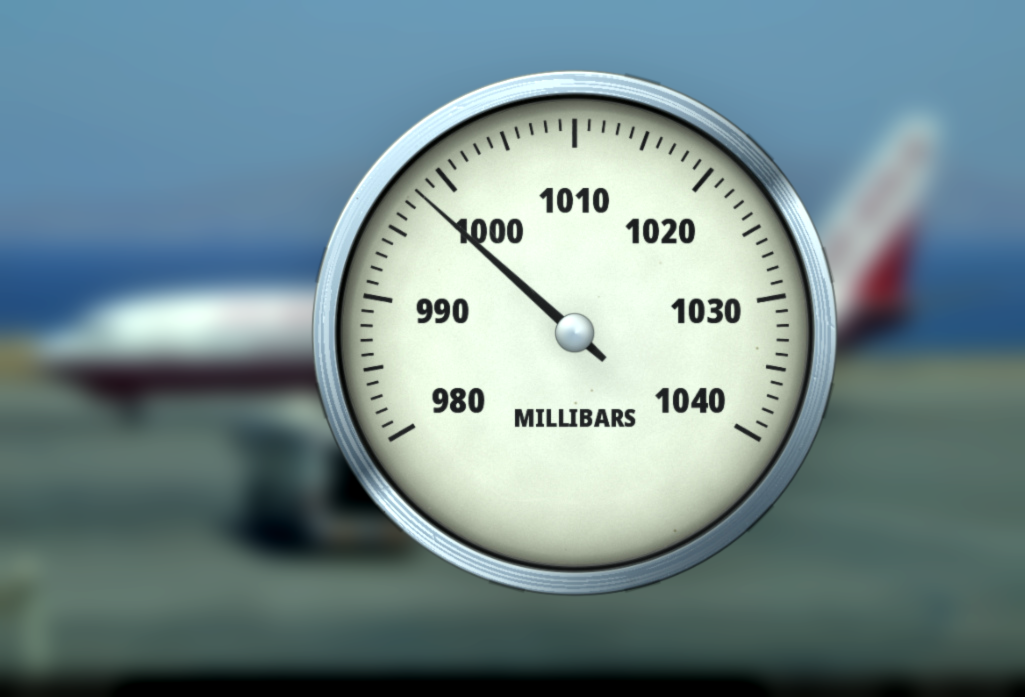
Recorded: 998 mbar
